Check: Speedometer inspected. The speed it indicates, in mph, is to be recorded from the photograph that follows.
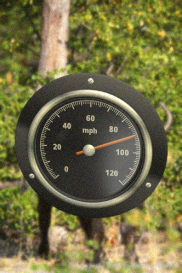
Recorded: 90 mph
